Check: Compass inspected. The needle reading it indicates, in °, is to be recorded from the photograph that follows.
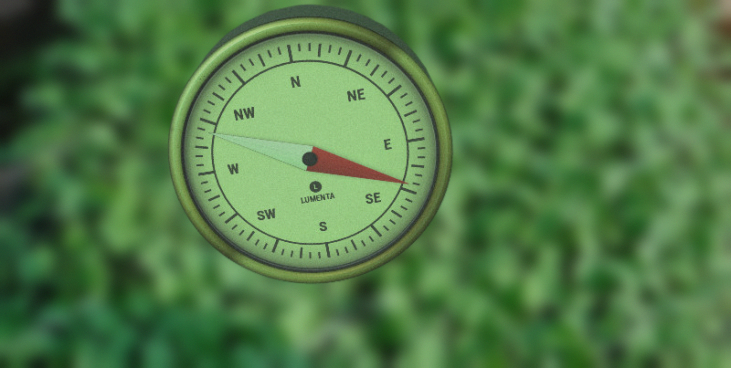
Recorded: 115 °
